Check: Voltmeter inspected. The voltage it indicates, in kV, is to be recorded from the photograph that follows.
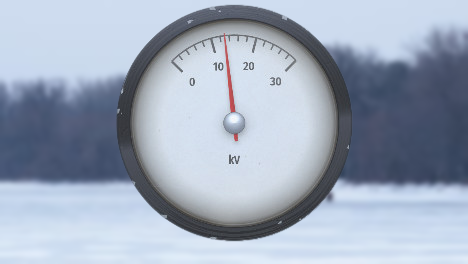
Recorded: 13 kV
